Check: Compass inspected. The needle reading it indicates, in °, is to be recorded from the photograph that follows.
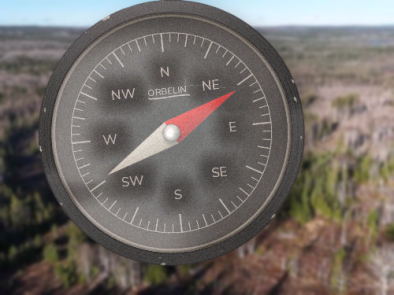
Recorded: 62.5 °
